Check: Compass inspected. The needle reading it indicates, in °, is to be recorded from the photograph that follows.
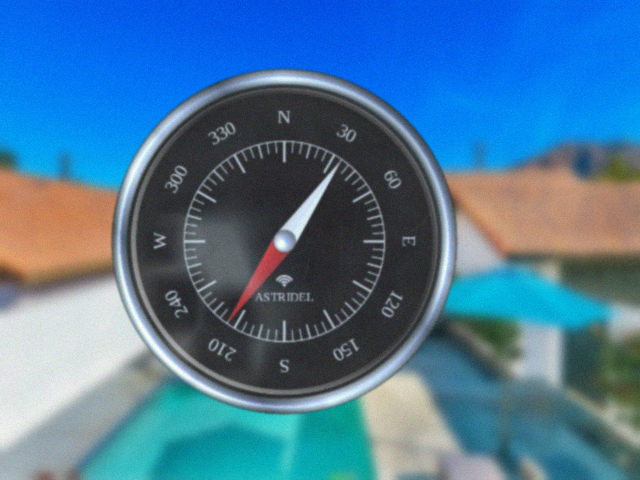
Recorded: 215 °
